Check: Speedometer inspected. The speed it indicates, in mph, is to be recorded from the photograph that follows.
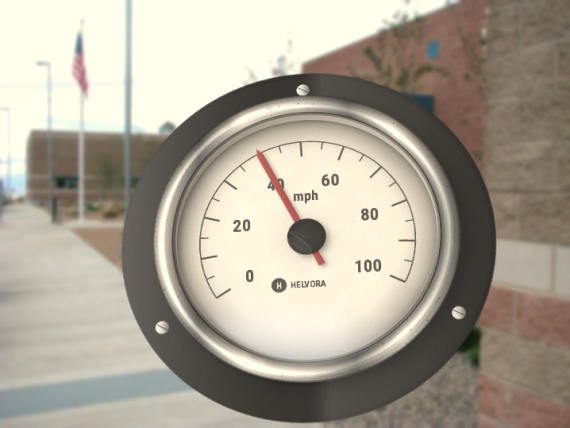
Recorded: 40 mph
